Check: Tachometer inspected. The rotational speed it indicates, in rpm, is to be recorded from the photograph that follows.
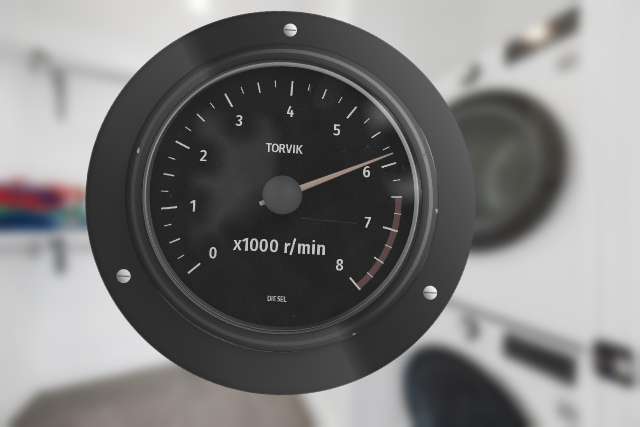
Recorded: 5875 rpm
